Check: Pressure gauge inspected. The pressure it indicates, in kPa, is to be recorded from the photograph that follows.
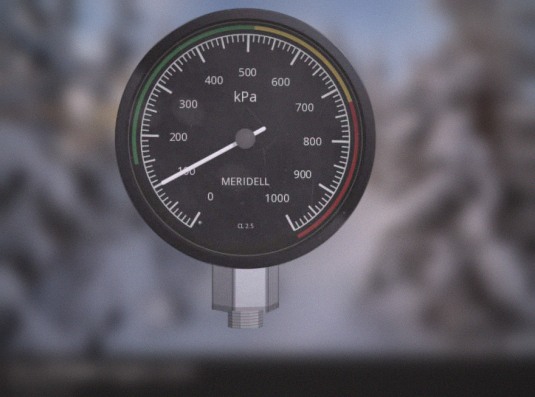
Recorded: 100 kPa
